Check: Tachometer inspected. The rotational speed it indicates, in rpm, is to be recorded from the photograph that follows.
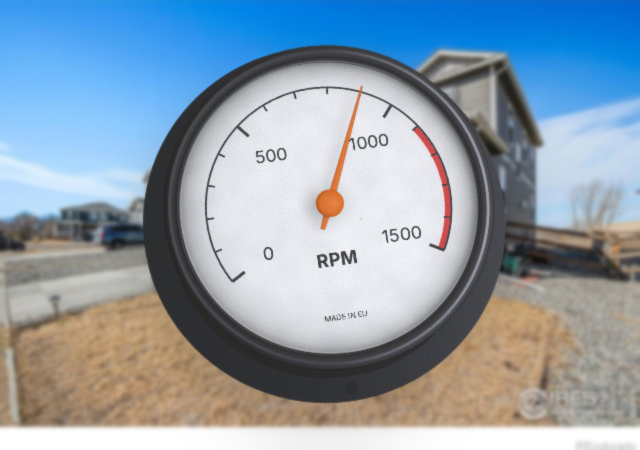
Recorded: 900 rpm
